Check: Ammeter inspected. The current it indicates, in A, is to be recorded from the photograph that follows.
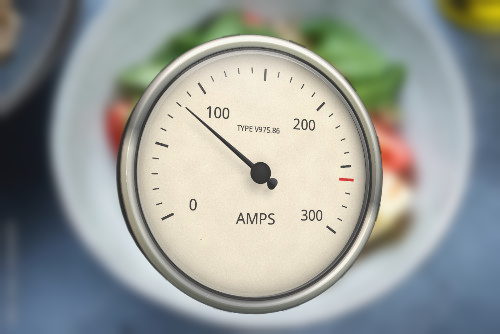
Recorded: 80 A
